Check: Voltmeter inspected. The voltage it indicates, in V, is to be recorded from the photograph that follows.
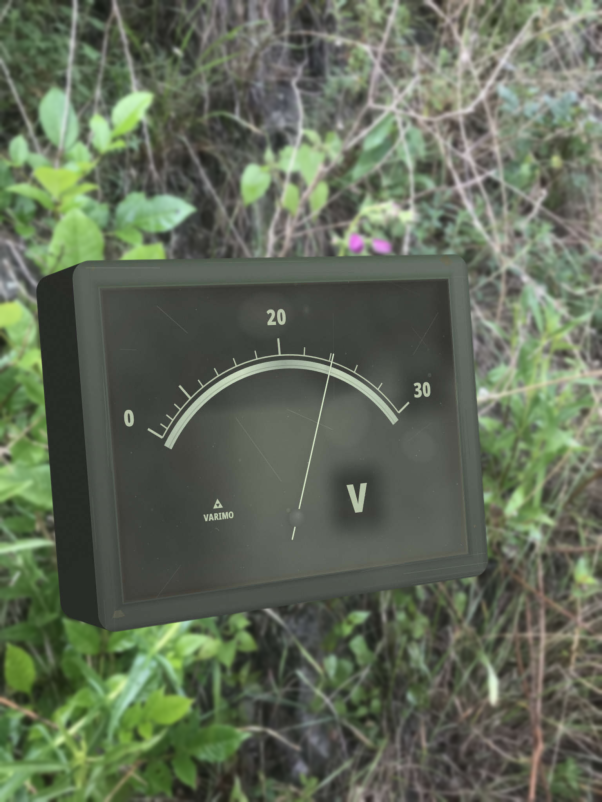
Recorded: 24 V
